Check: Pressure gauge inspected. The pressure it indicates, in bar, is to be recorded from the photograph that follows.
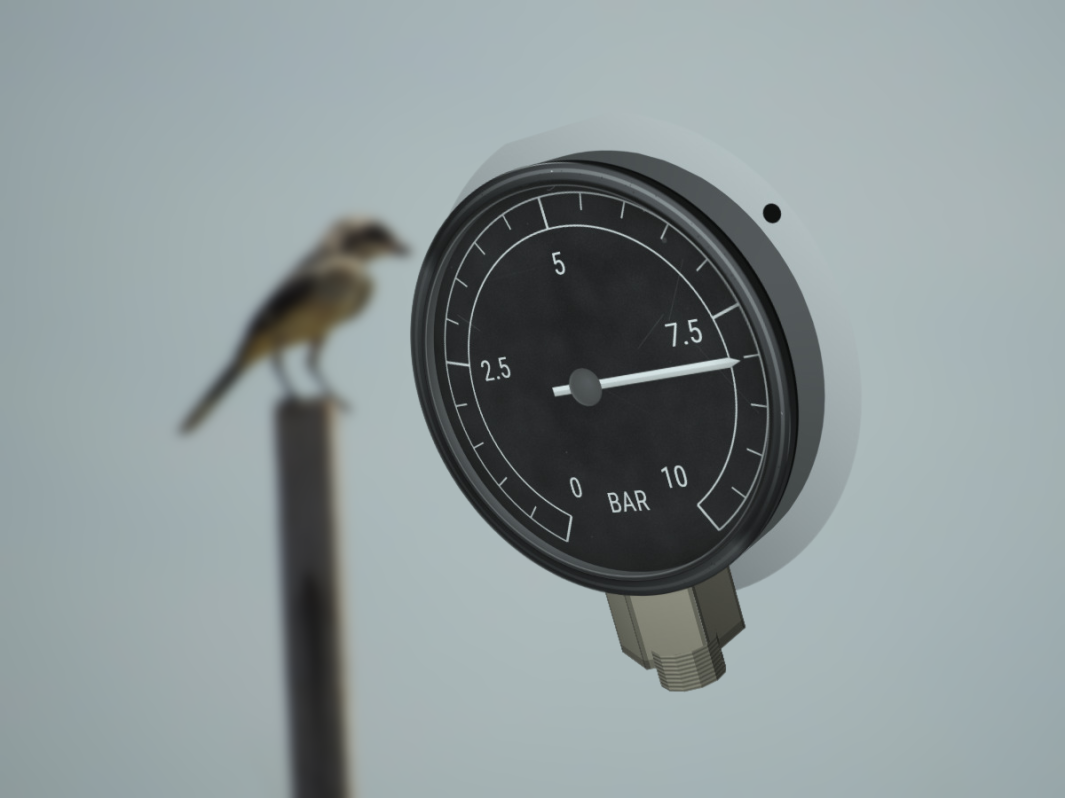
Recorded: 8 bar
